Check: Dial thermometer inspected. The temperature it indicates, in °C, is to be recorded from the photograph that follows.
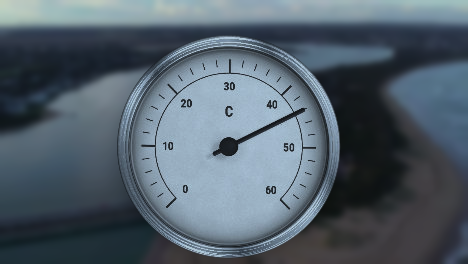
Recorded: 44 °C
